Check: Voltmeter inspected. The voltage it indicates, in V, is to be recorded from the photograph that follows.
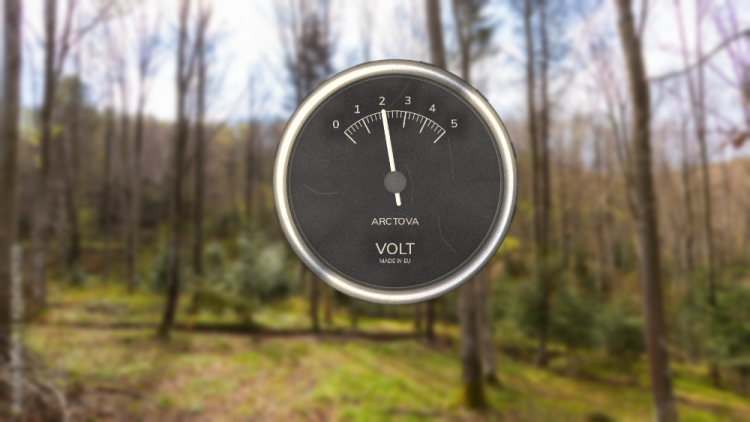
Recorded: 2 V
